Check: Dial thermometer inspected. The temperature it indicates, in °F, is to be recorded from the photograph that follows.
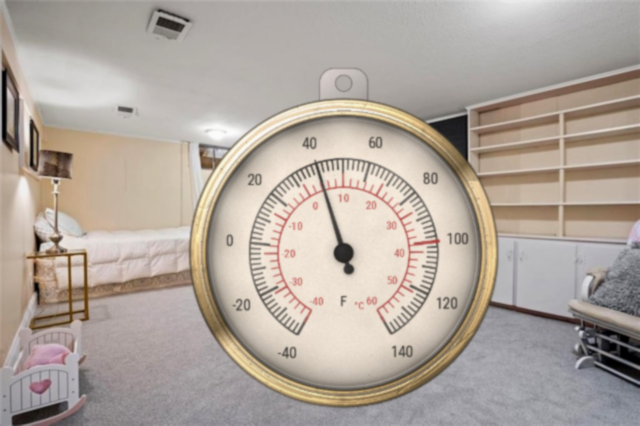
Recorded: 40 °F
